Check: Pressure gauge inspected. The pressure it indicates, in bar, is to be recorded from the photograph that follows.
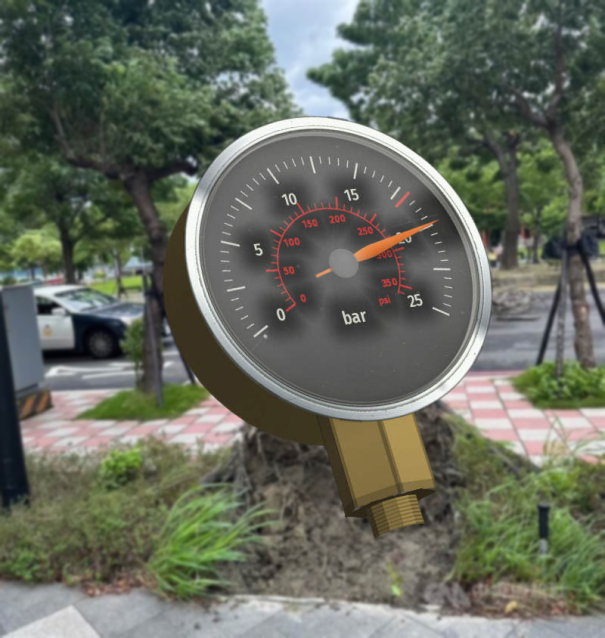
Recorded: 20 bar
